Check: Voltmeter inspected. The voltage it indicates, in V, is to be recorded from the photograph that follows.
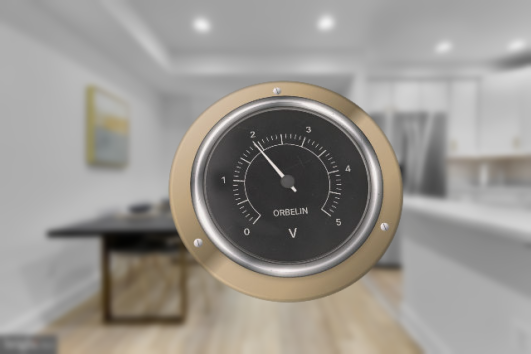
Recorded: 1.9 V
